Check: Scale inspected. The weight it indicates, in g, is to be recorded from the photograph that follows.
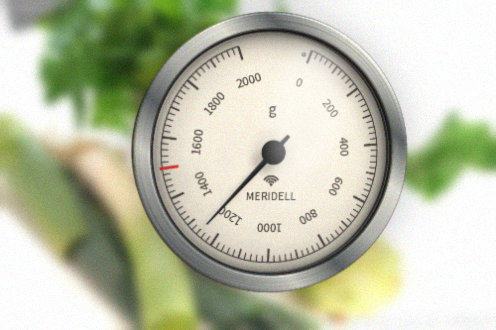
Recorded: 1260 g
